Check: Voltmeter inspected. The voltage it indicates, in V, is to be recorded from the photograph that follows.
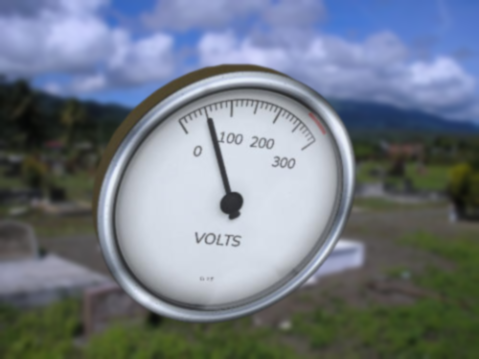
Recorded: 50 V
